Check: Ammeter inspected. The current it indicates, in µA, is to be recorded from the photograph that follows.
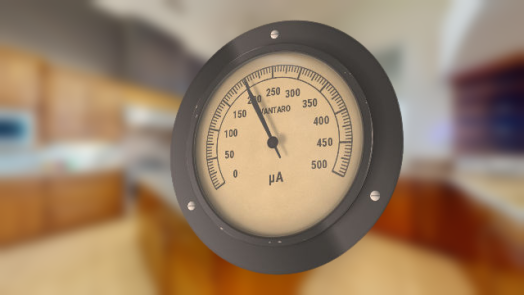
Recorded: 200 µA
